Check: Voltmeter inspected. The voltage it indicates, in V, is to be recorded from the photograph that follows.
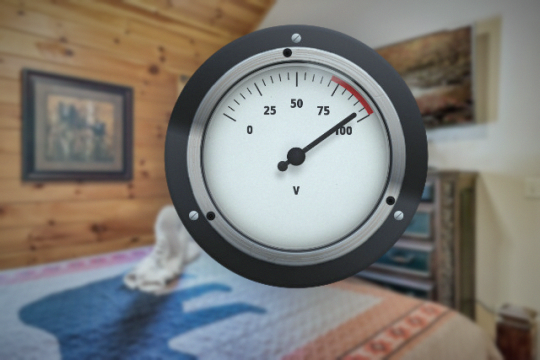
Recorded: 95 V
